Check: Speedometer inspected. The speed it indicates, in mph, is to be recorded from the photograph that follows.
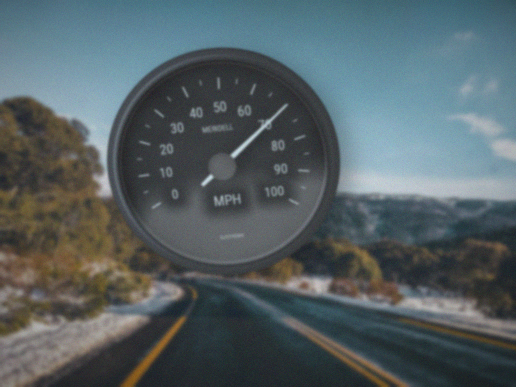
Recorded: 70 mph
